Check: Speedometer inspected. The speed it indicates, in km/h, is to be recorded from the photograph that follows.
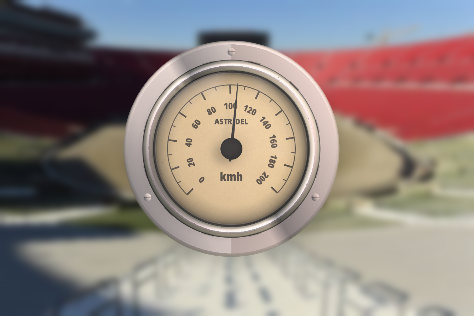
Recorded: 105 km/h
